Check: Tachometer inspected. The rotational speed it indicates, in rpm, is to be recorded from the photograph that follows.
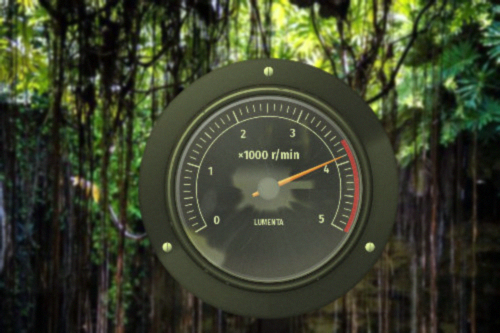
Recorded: 3900 rpm
